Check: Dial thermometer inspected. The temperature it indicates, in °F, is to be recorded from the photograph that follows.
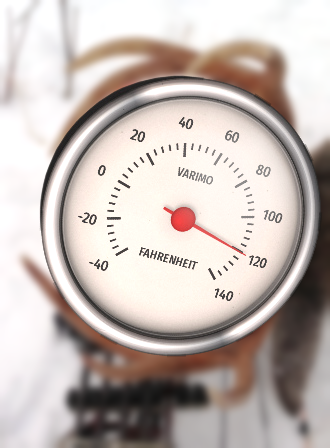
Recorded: 120 °F
